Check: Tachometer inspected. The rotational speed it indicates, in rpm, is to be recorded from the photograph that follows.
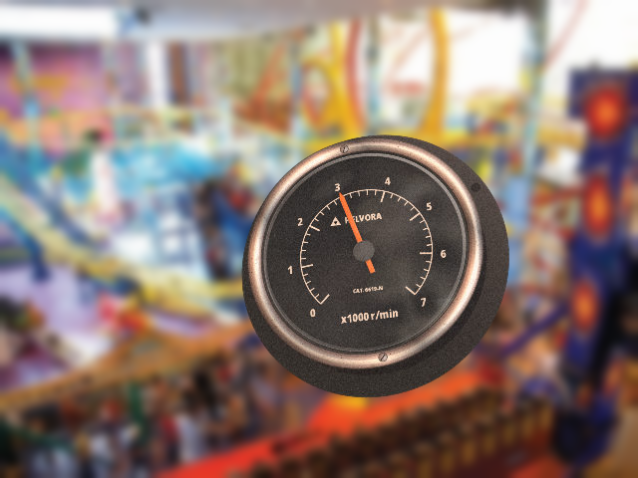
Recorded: 3000 rpm
